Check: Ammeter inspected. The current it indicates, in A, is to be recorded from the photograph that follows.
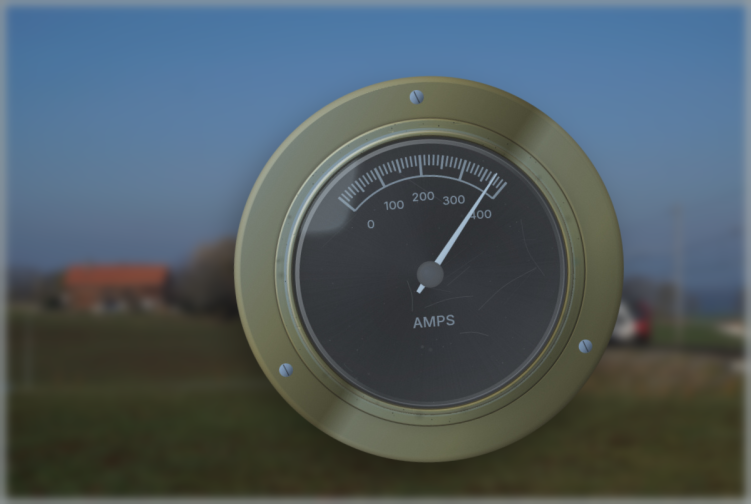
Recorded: 370 A
